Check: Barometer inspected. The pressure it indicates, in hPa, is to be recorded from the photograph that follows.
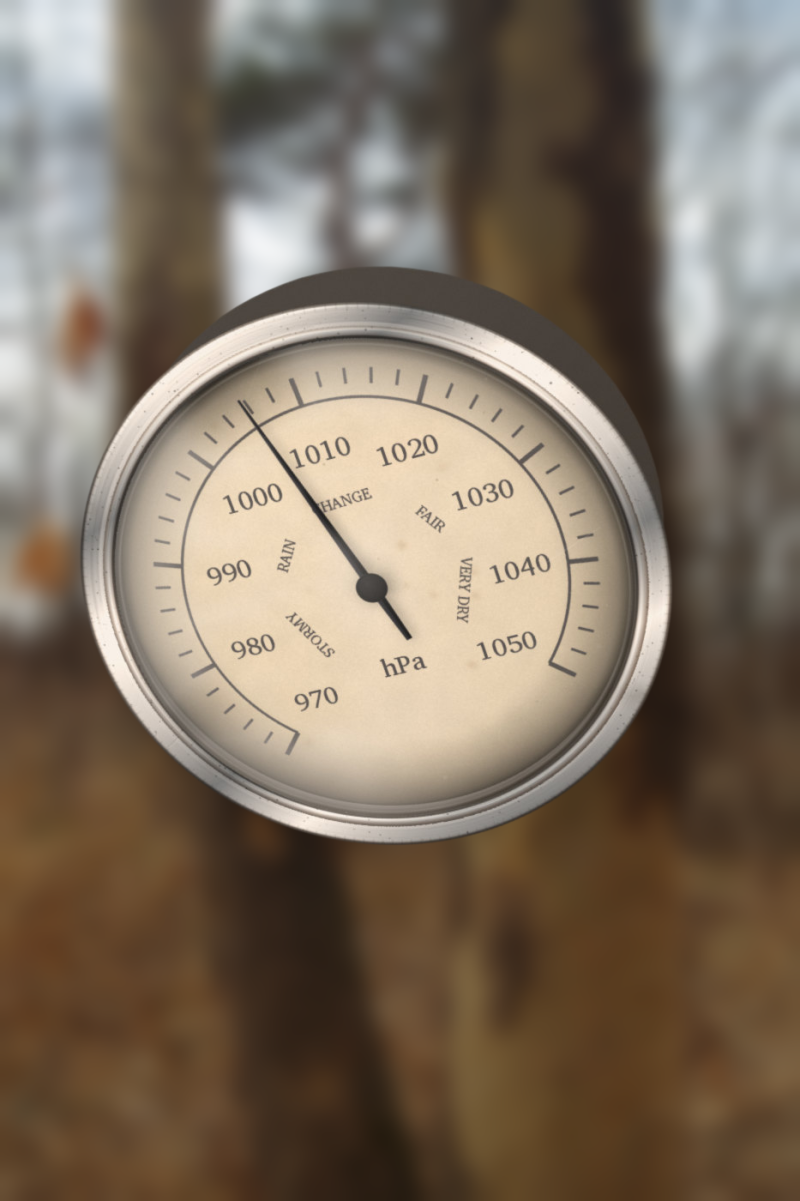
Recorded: 1006 hPa
